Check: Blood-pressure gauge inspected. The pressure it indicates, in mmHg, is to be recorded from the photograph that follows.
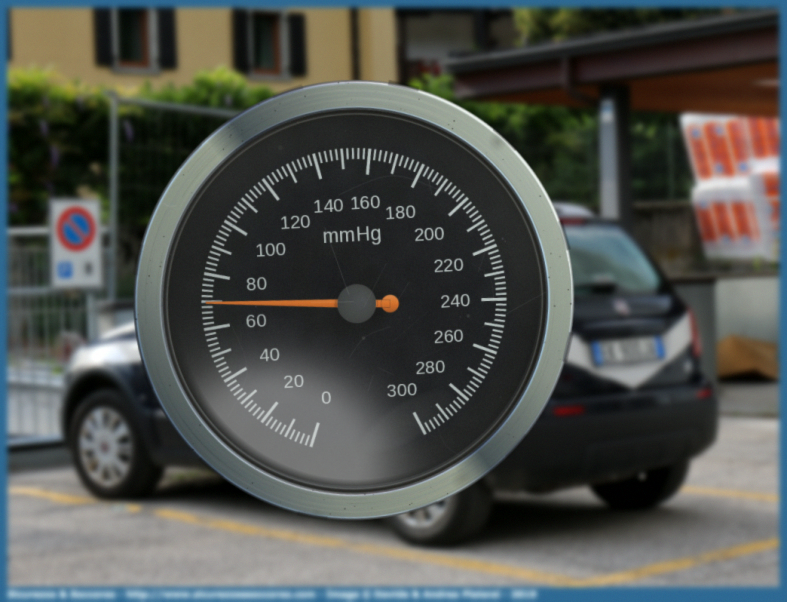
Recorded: 70 mmHg
